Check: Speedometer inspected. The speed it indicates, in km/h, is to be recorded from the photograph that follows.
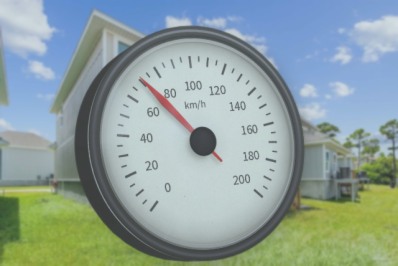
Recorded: 70 km/h
